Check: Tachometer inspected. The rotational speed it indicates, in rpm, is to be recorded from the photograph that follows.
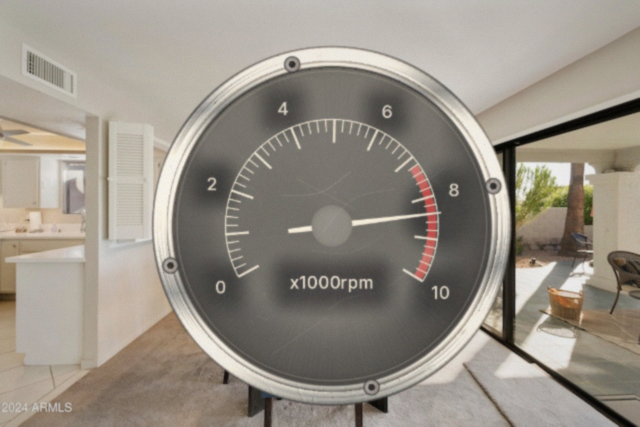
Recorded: 8400 rpm
